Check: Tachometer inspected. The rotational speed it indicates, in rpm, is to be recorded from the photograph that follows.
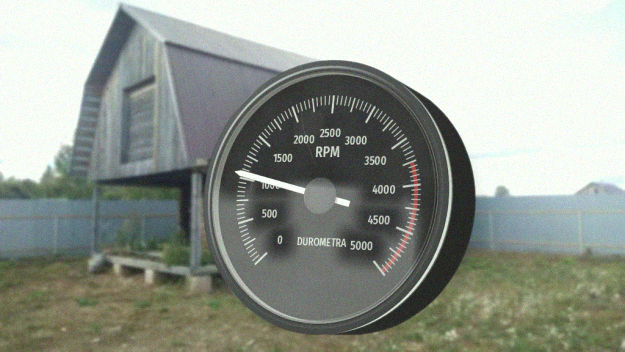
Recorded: 1050 rpm
